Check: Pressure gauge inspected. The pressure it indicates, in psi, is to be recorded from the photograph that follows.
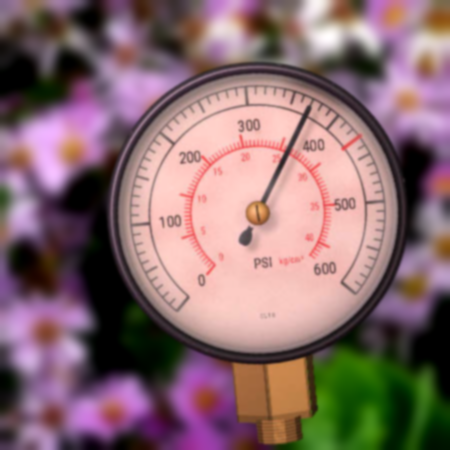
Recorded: 370 psi
